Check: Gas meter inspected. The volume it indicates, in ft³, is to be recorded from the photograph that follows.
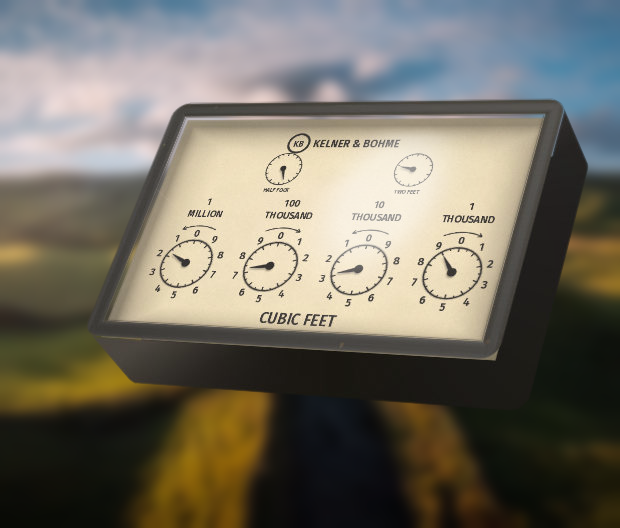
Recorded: 172900 ft³
